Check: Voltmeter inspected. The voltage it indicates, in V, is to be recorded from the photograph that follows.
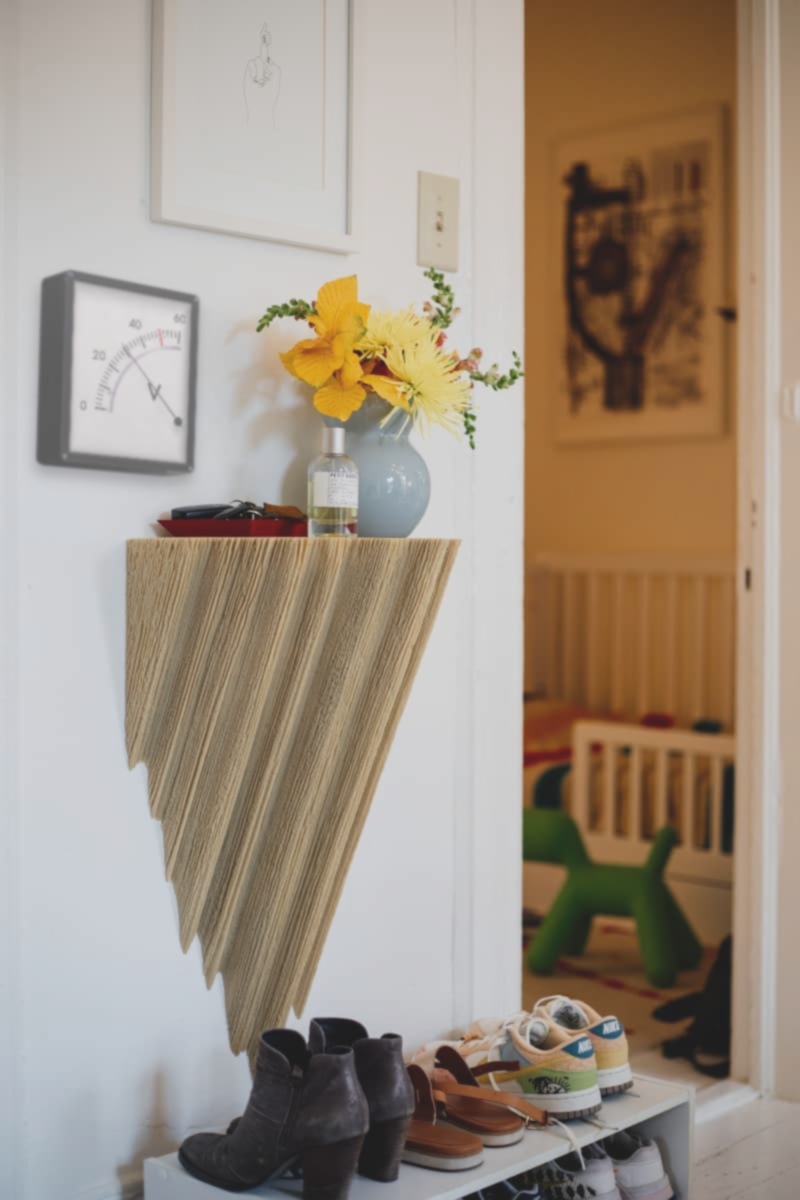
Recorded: 30 V
